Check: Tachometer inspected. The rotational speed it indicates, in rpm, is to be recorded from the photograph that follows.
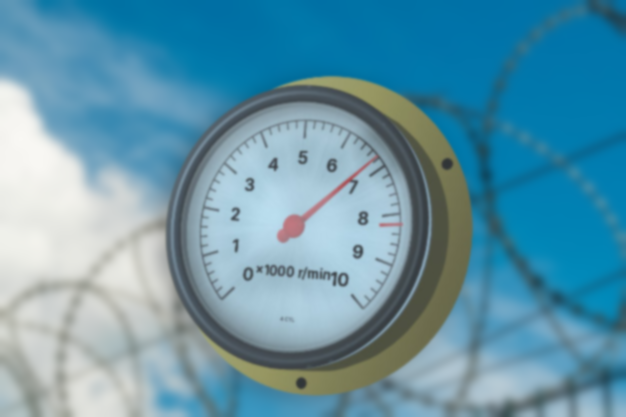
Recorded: 6800 rpm
